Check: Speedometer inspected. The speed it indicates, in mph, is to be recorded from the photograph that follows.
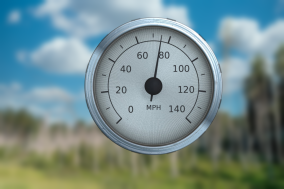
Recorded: 75 mph
